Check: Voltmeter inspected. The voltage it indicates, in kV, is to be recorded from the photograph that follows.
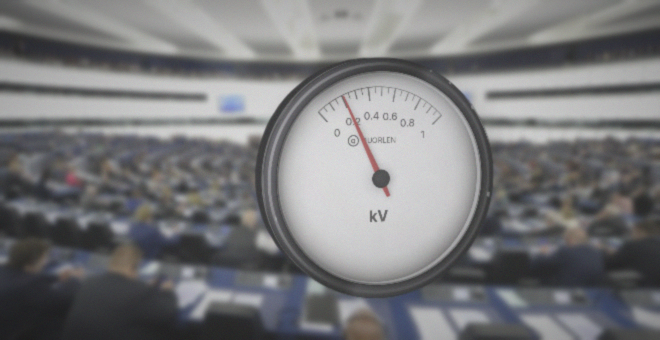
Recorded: 0.2 kV
